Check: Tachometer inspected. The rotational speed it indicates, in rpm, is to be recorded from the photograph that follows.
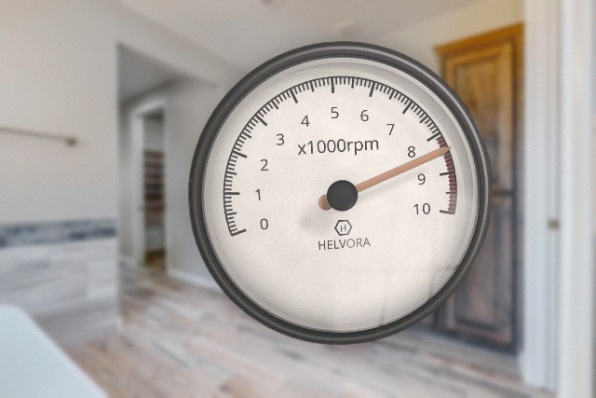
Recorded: 8400 rpm
